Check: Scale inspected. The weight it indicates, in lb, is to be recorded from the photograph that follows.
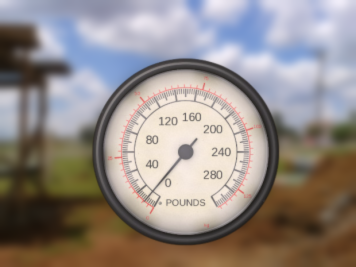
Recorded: 10 lb
